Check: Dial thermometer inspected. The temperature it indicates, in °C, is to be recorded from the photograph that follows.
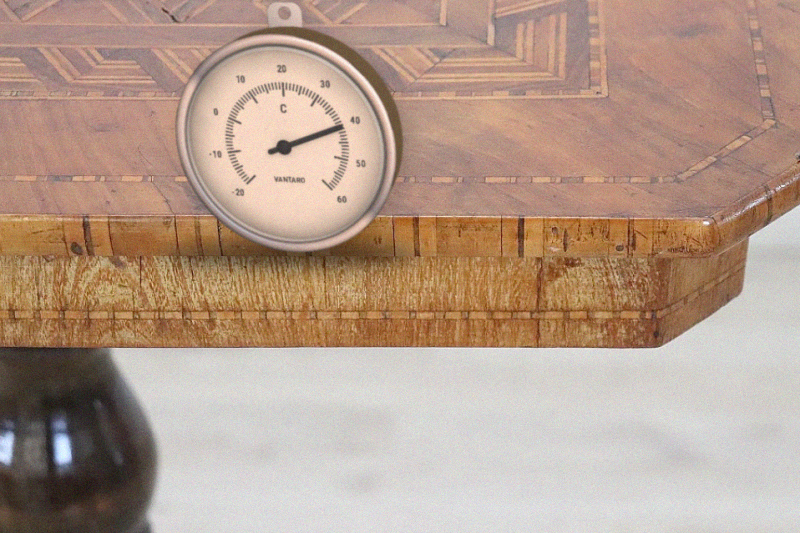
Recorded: 40 °C
